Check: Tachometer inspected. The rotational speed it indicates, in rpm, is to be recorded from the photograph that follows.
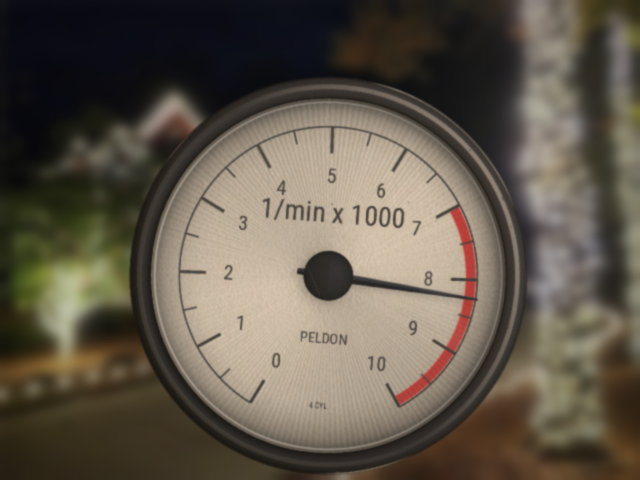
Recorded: 8250 rpm
